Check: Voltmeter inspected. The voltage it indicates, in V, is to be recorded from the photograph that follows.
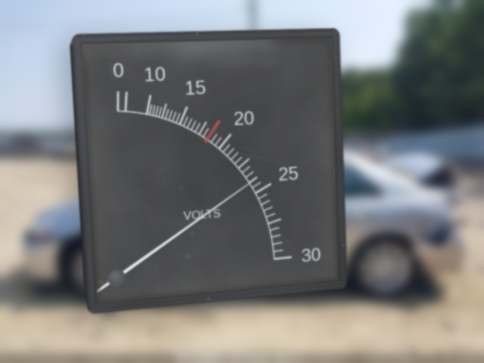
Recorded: 24 V
